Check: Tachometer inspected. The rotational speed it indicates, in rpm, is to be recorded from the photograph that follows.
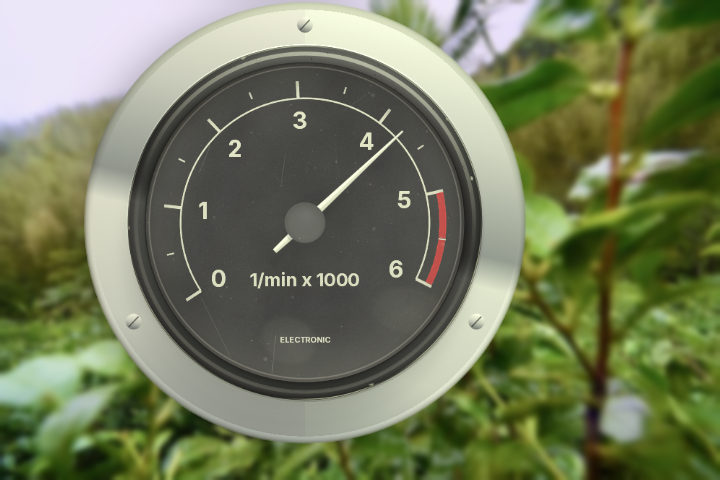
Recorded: 4250 rpm
